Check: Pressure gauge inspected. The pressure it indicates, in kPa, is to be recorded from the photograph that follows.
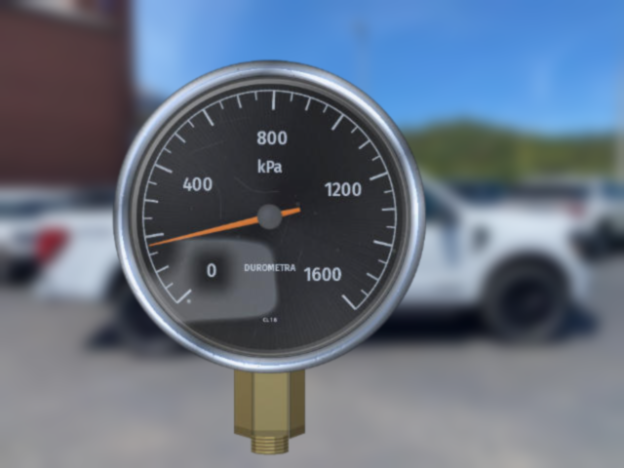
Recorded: 175 kPa
